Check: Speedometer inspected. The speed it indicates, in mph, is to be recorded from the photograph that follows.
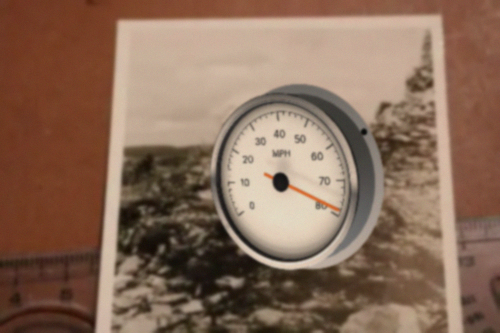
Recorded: 78 mph
